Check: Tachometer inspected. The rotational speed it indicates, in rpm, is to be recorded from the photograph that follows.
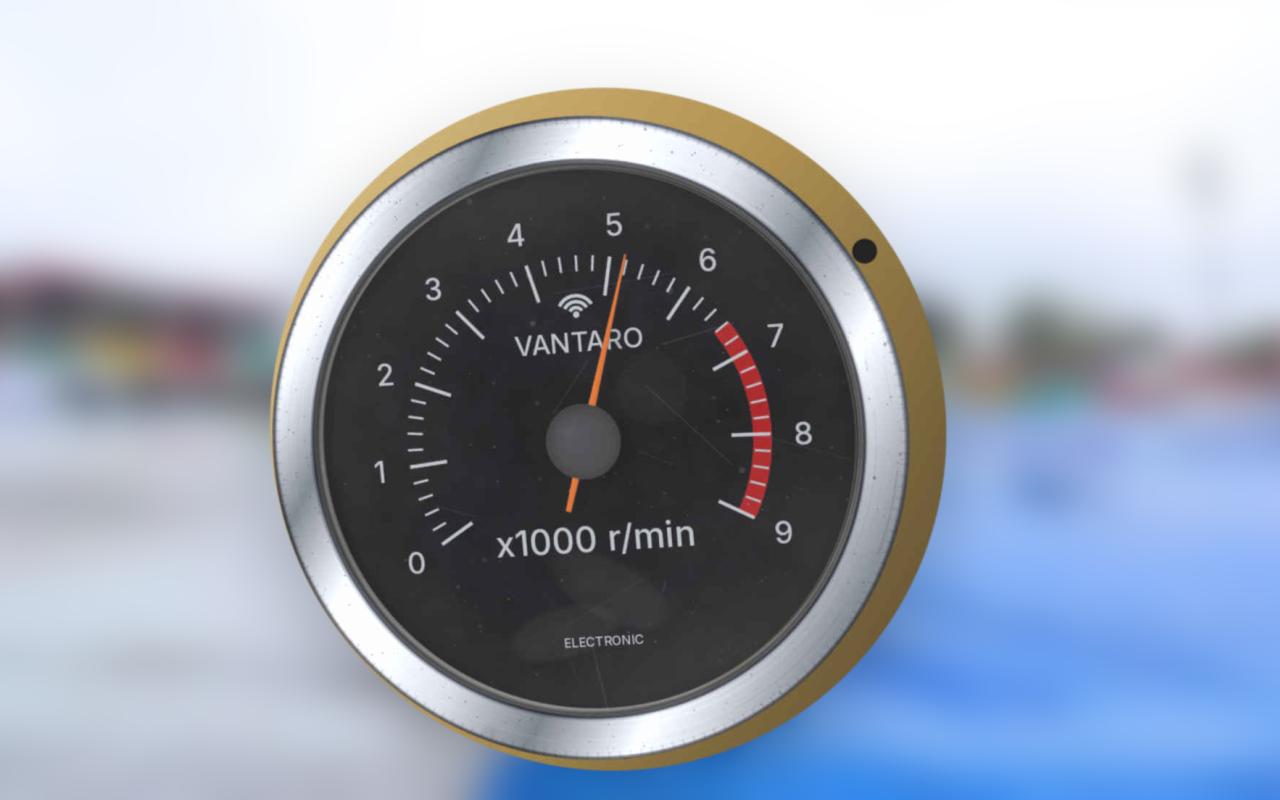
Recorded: 5200 rpm
